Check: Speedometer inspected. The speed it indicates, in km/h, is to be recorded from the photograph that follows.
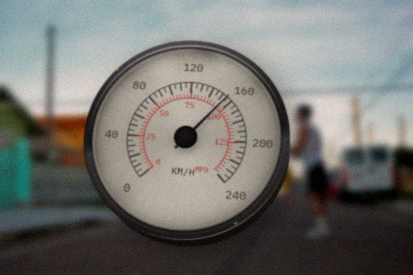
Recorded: 155 km/h
